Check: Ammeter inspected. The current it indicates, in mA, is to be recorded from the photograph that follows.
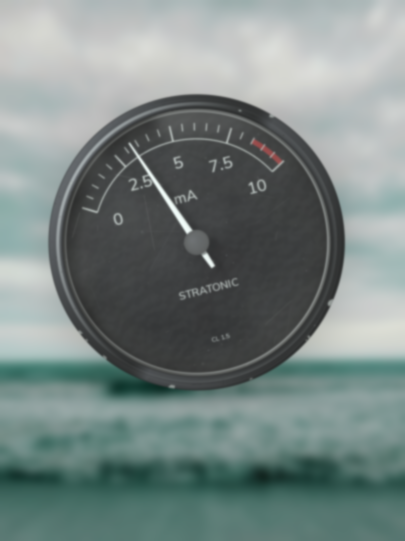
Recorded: 3.25 mA
